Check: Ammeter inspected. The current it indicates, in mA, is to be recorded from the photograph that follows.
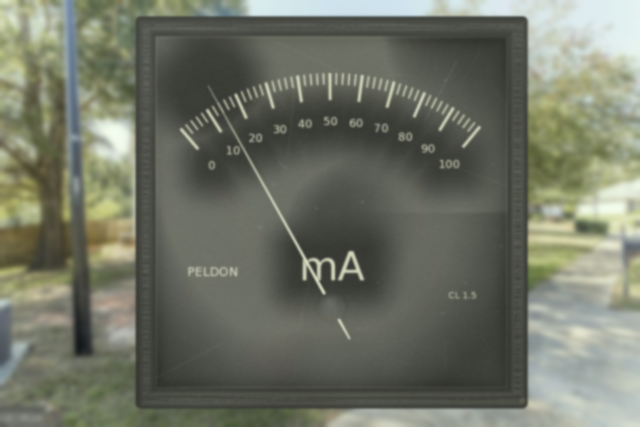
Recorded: 14 mA
